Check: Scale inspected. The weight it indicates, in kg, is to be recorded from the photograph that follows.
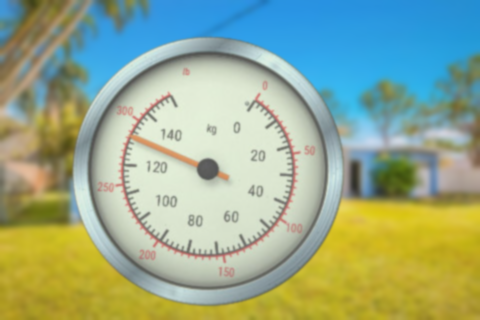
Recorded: 130 kg
